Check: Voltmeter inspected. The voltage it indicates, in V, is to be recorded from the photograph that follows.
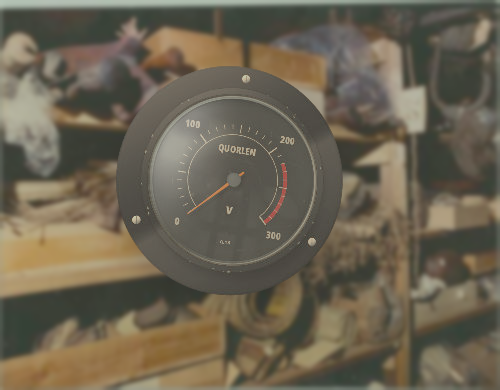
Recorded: 0 V
